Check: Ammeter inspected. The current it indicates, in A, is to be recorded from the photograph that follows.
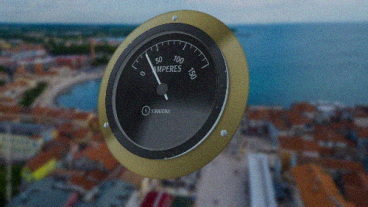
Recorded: 30 A
